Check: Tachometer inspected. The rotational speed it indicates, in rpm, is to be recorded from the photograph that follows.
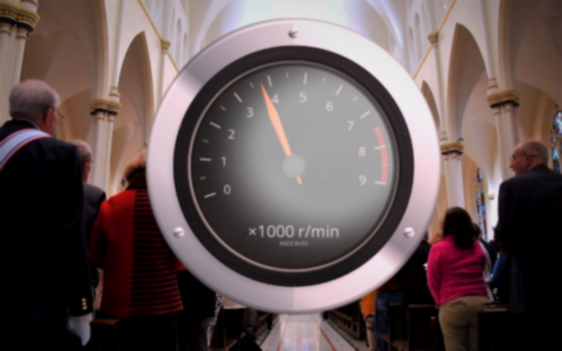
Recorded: 3750 rpm
